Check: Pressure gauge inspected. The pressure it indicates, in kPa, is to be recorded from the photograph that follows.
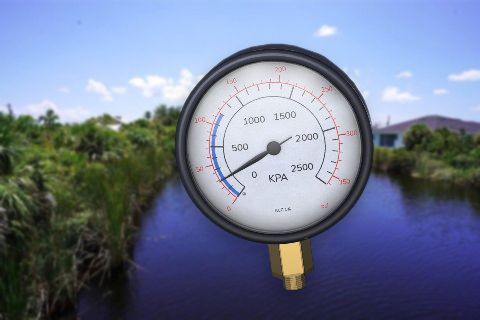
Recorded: 200 kPa
